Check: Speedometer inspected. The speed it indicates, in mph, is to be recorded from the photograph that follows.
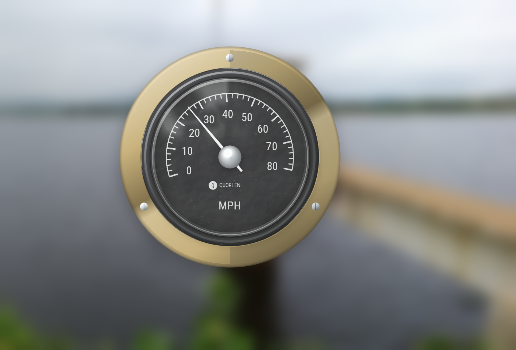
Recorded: 26 mph
